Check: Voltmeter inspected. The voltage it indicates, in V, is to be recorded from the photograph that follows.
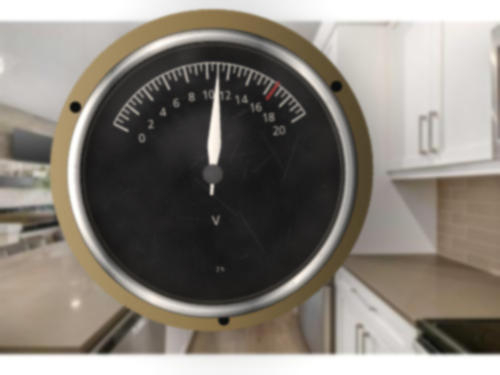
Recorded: 11 V
